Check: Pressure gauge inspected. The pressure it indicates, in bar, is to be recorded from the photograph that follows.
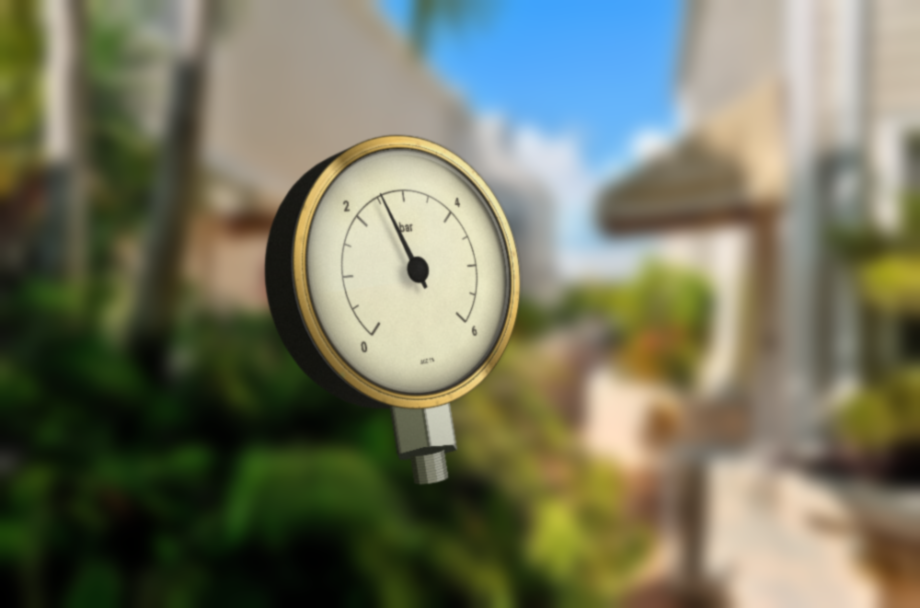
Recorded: 2.5 bar
